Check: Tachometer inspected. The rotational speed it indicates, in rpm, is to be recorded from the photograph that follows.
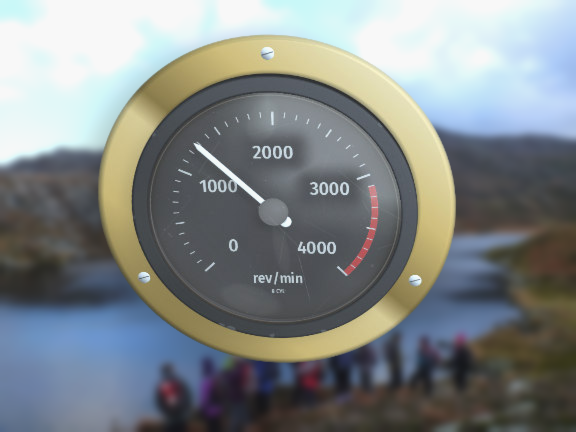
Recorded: 1300 rpm
